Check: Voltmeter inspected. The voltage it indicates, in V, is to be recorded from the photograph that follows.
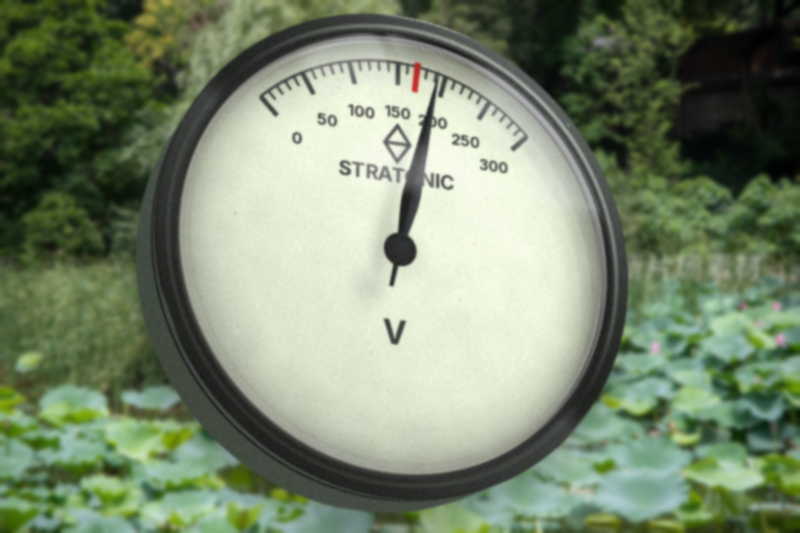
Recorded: 190 V
